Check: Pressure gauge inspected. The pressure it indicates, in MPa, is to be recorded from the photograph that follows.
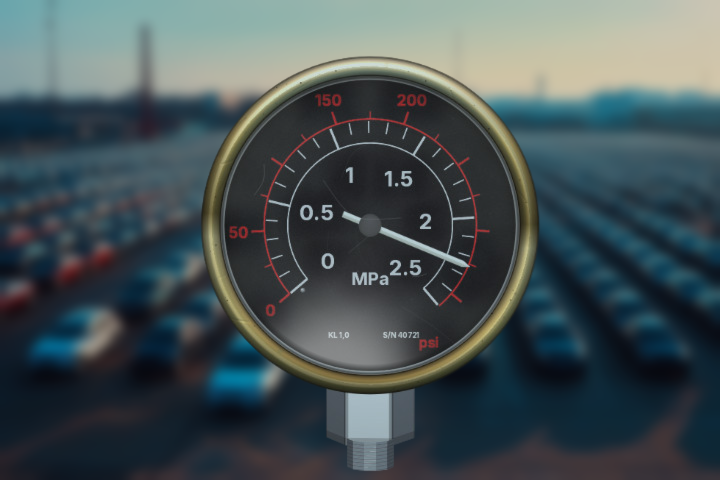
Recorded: 2.25 MPa
